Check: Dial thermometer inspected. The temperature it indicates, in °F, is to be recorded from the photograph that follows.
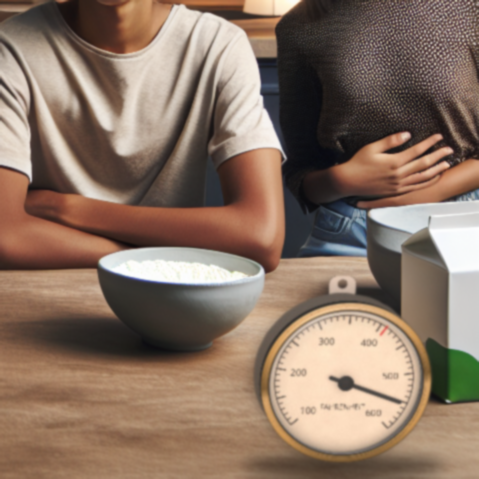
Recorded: 550 °F
